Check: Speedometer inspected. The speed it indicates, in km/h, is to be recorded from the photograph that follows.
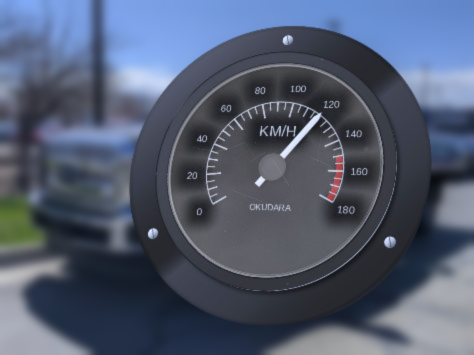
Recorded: 120 km/h
